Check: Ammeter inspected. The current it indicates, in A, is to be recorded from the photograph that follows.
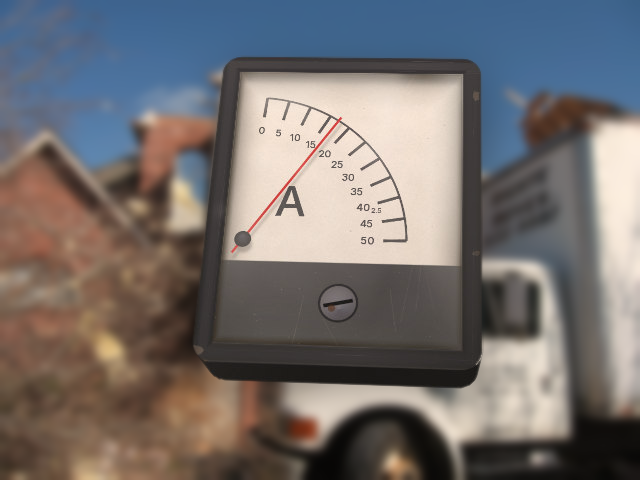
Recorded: 17.5 A
